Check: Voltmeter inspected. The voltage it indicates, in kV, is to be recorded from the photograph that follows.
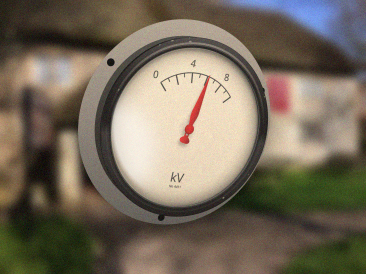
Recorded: 6 kV
